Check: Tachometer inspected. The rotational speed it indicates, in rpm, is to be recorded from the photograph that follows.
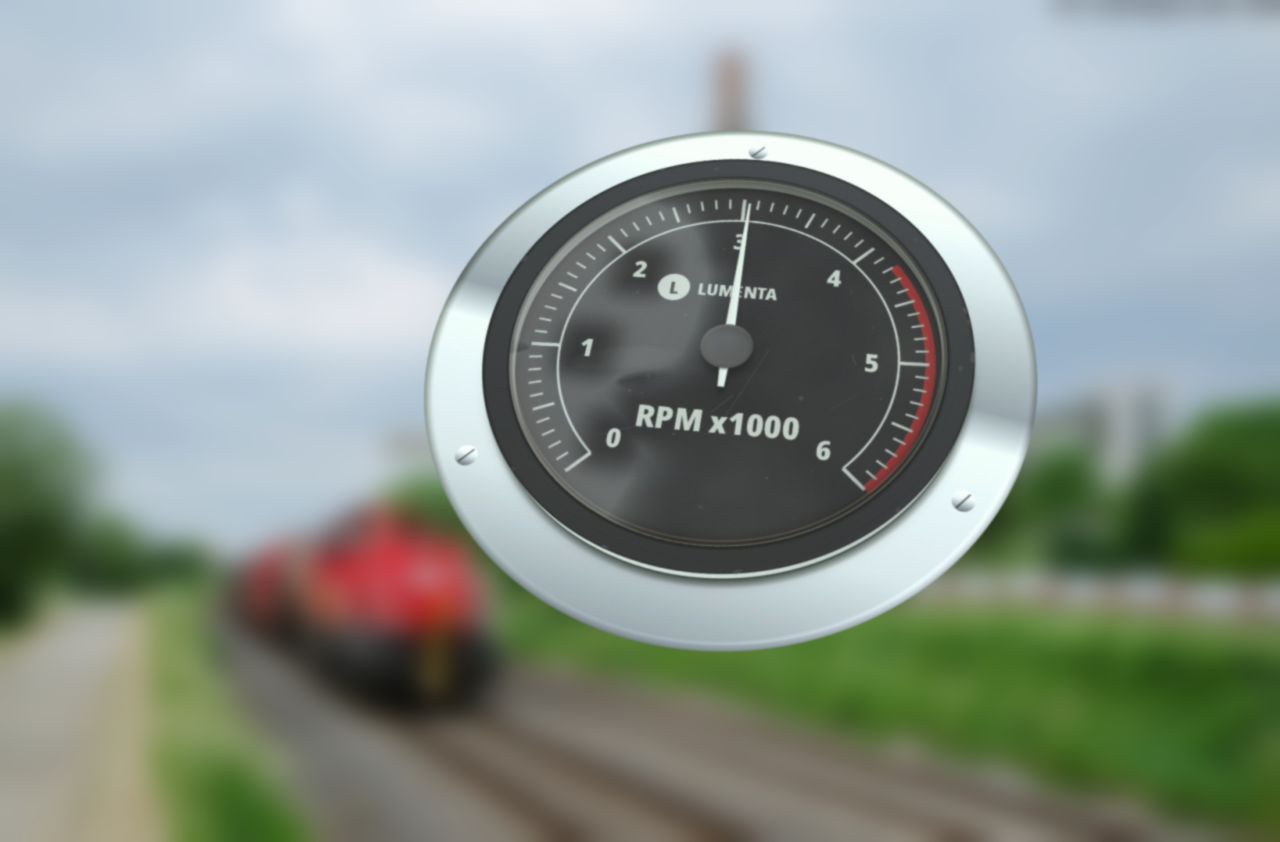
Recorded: 3050 rpm
